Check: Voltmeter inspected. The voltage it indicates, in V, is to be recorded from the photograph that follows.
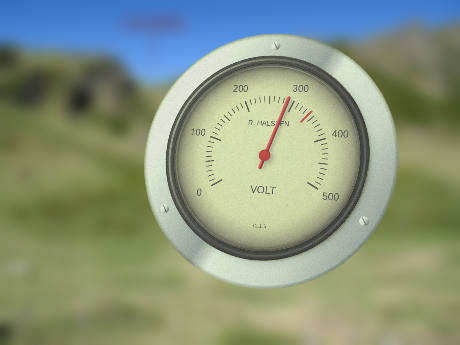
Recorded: 290 V
